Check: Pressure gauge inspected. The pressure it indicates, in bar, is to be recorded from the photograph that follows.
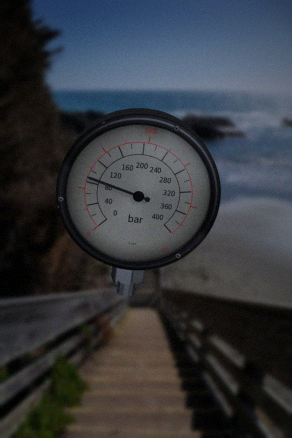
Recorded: 90 bar
